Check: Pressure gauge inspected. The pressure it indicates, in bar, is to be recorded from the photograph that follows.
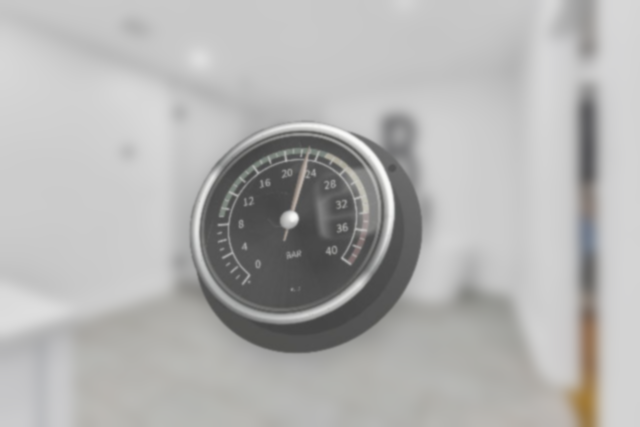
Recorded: 23 bar
